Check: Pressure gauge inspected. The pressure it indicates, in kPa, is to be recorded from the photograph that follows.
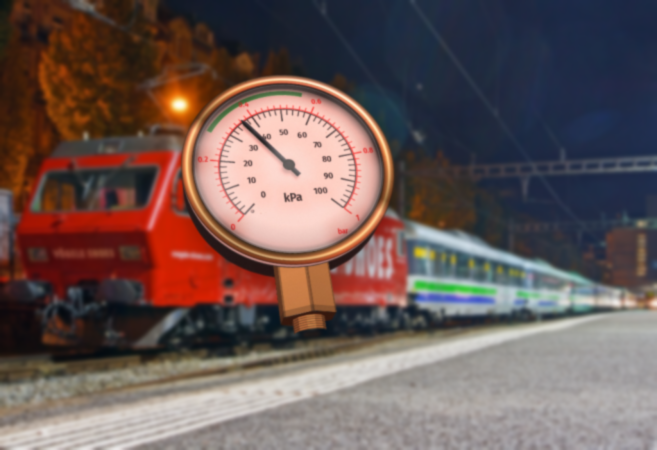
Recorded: 36 kPa
